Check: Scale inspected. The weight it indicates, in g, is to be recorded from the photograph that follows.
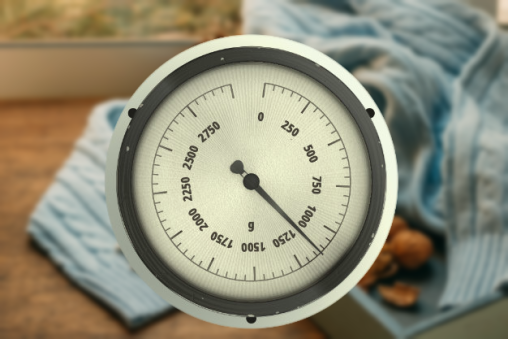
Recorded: 1125 g
